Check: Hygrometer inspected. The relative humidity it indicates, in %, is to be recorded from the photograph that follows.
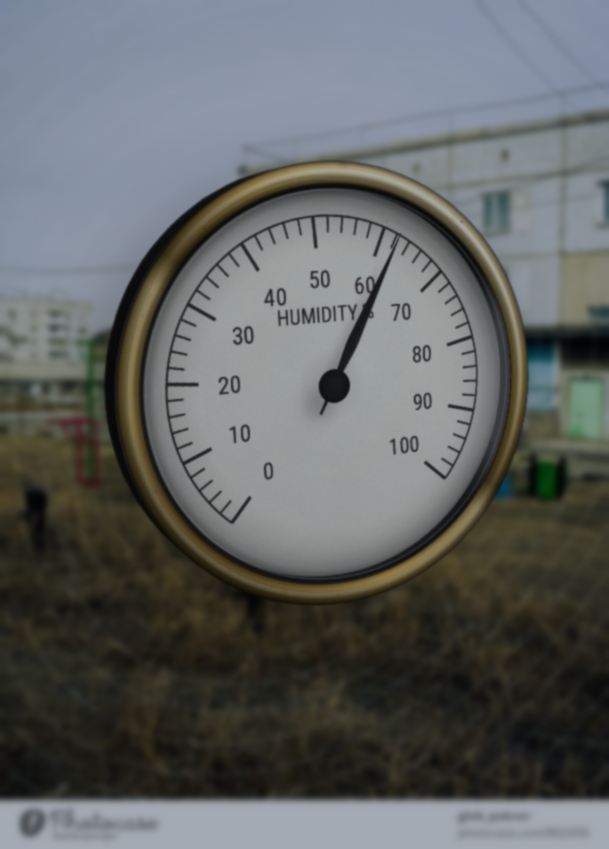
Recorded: 62 %
